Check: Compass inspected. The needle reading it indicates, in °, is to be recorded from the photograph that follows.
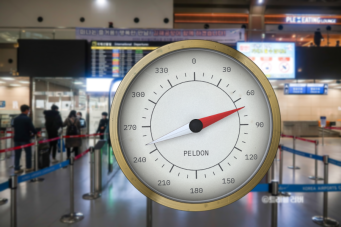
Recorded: 70 °
